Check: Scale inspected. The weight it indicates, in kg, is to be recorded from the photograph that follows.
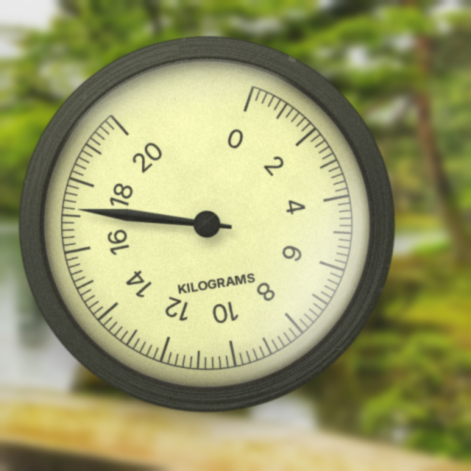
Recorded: 17.2 kg
